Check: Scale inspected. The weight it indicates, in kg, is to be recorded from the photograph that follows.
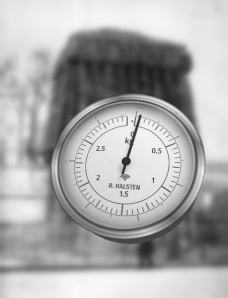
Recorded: 0.05 kg
